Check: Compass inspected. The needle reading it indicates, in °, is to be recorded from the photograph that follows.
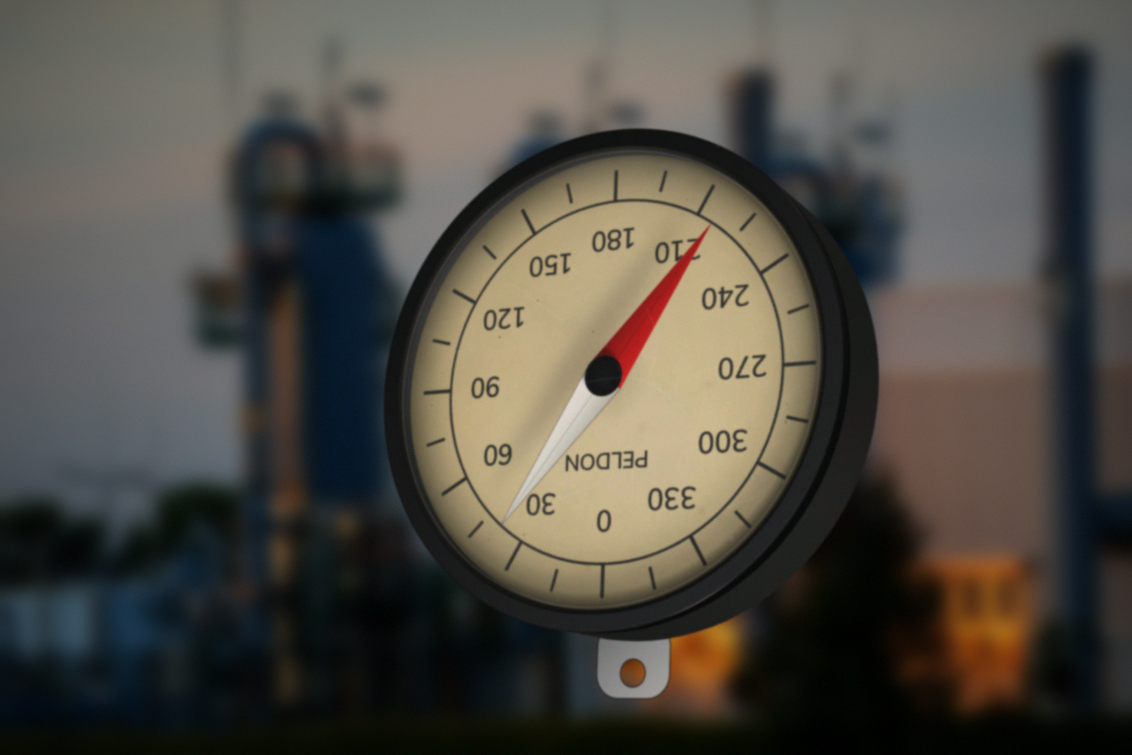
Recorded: 217.5 °
